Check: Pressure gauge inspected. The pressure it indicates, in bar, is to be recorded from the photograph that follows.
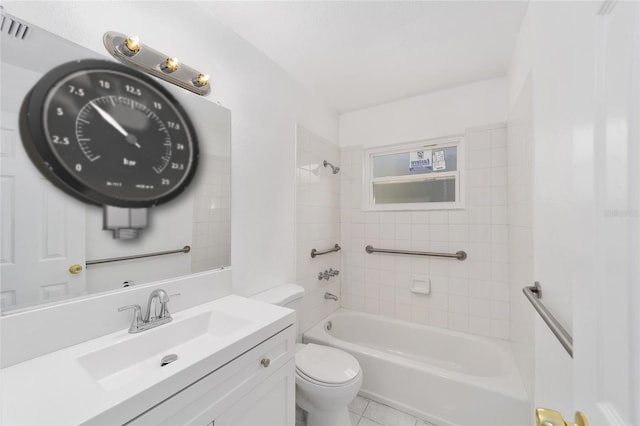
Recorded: 7.5 bar
